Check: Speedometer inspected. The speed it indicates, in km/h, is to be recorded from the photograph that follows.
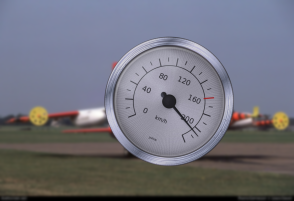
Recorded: 205 km/h
